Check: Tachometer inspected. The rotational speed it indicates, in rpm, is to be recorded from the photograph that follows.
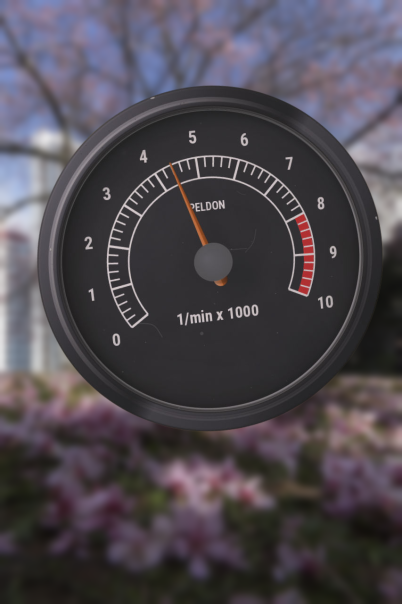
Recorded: 4400 rpm
